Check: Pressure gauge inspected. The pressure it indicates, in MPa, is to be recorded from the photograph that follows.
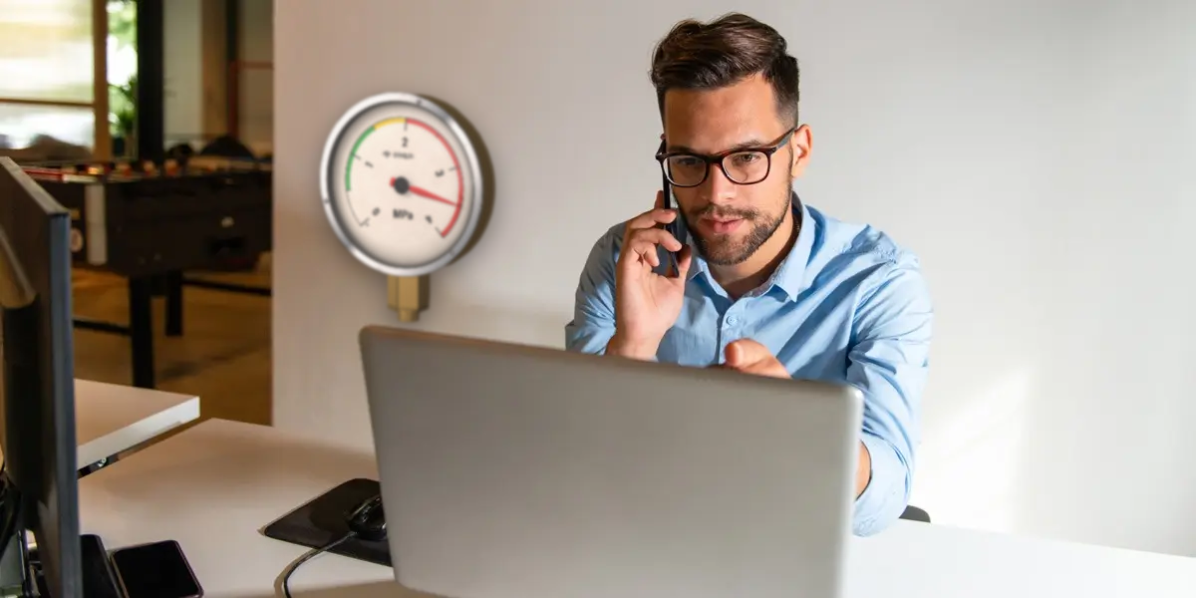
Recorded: 3.5 MPa
